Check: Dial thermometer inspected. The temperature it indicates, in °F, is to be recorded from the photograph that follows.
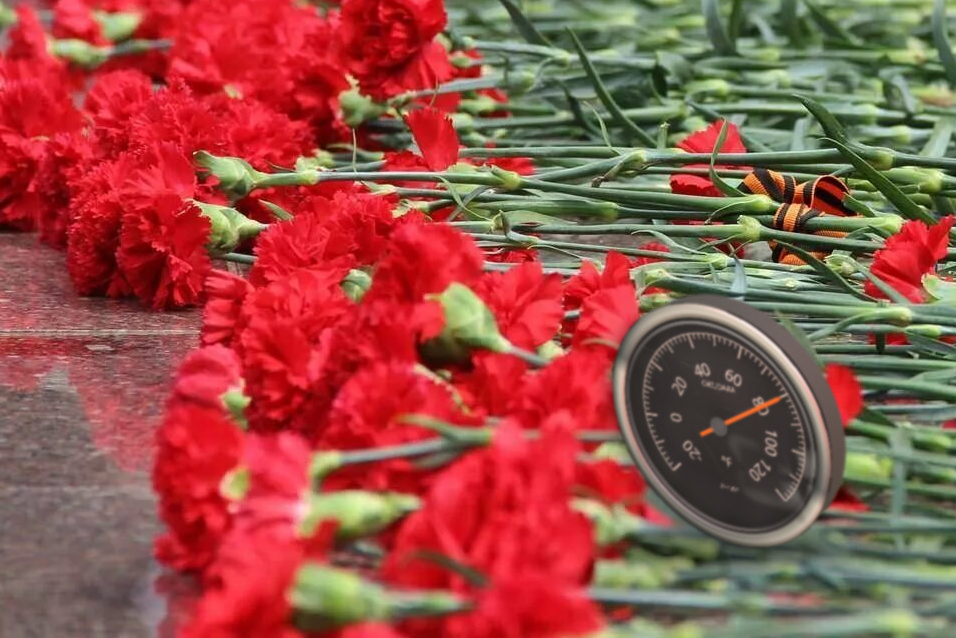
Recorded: 80 °F
